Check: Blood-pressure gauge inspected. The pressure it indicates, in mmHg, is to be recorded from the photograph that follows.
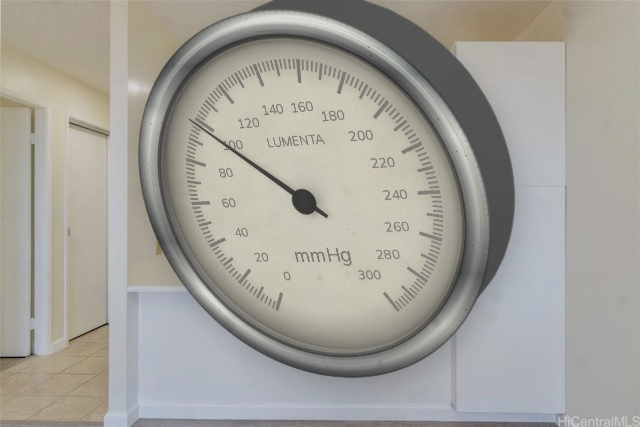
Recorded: 100 mmHg
